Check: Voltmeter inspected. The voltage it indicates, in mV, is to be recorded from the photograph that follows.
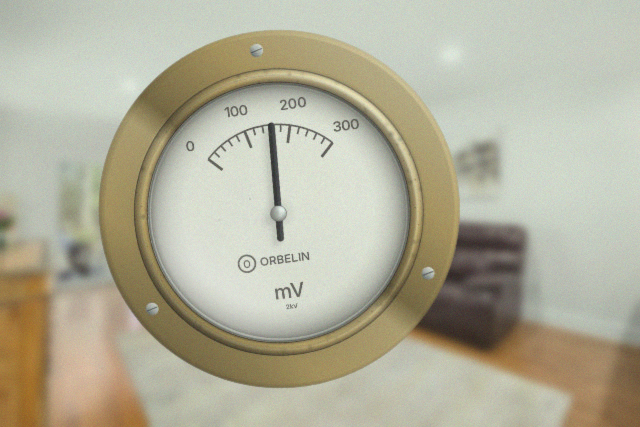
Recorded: 160 mV
